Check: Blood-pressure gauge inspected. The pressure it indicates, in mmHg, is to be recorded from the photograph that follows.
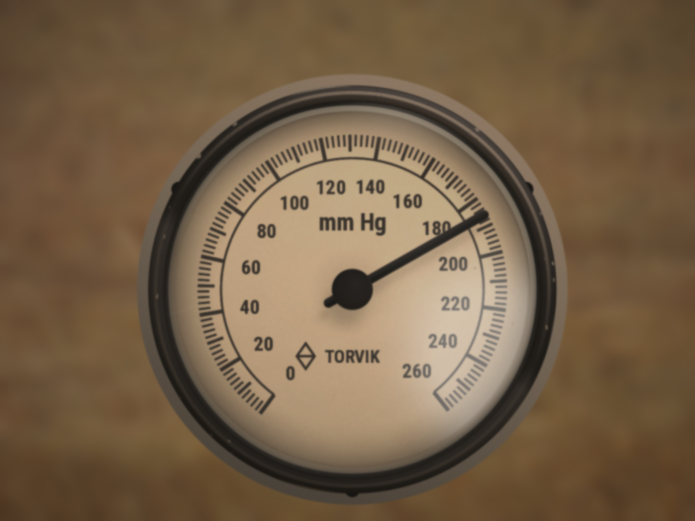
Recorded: 186 mmHg
